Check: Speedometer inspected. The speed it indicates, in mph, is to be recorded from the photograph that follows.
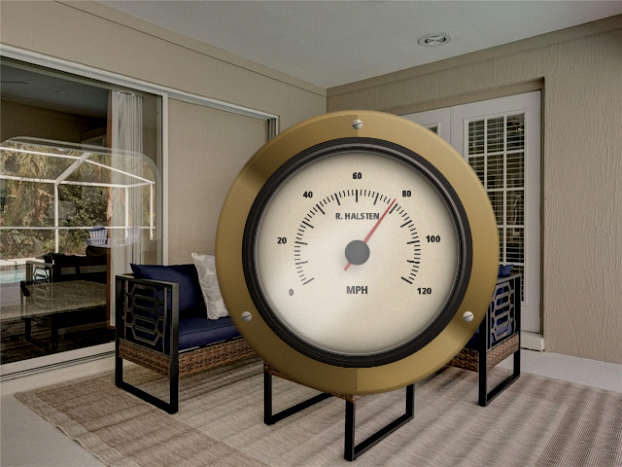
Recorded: 78 mph
